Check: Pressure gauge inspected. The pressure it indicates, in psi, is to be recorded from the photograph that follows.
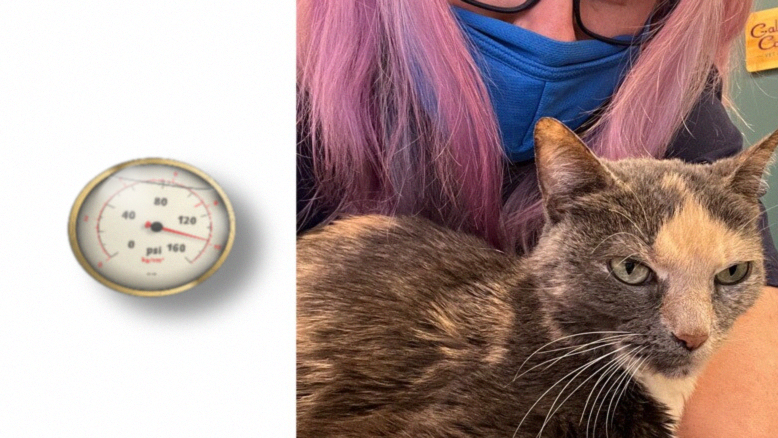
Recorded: 140 psi
